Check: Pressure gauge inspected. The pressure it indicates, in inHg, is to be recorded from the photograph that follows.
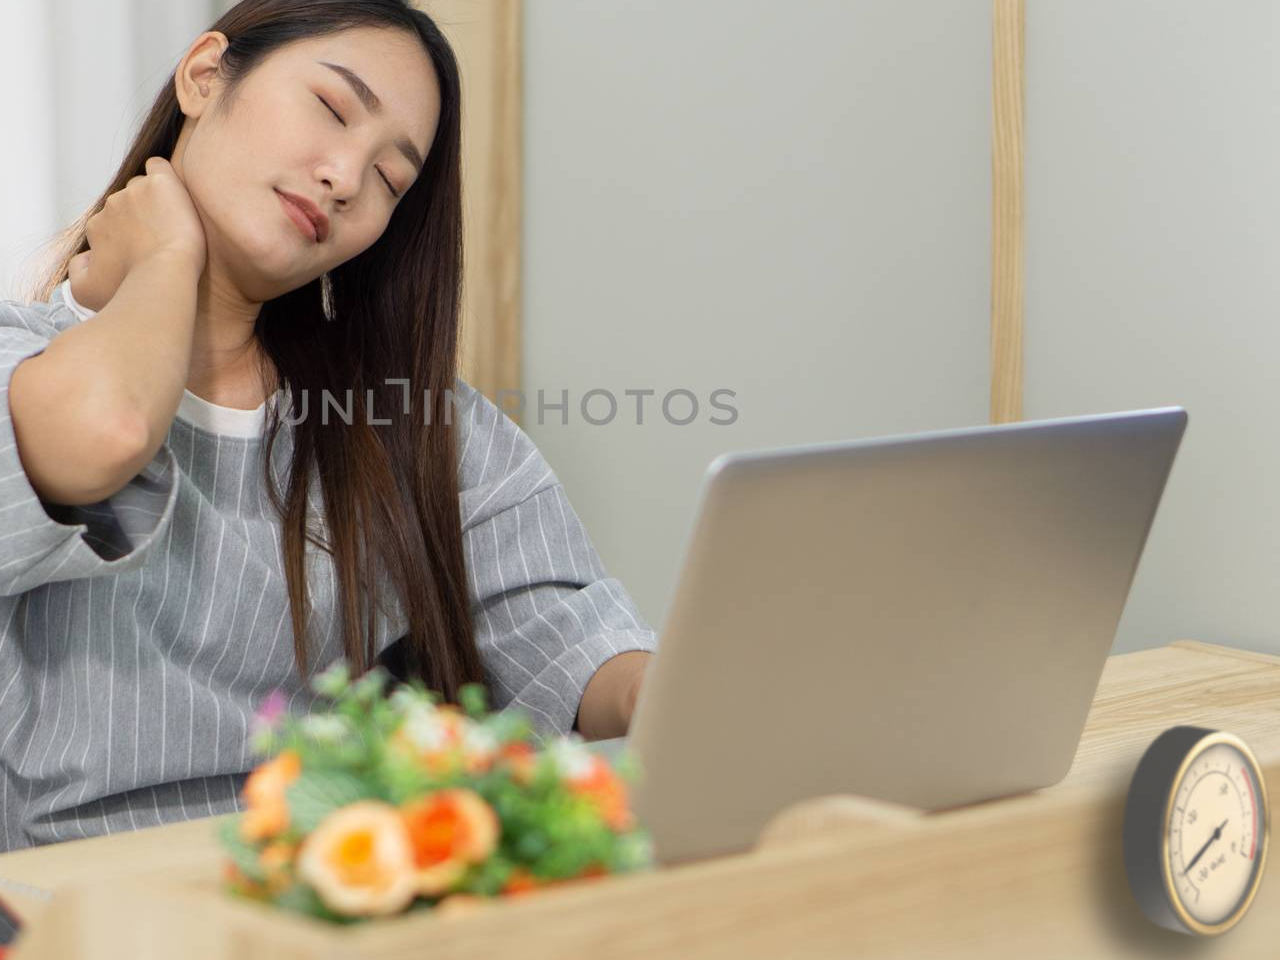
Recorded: -26 inHg
